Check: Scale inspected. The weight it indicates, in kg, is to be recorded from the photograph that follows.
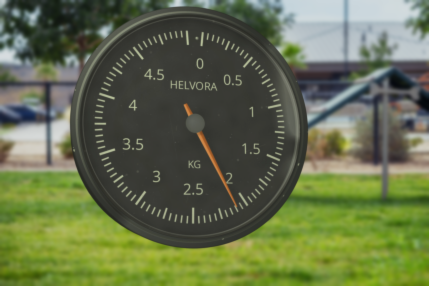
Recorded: 2.1 kg
